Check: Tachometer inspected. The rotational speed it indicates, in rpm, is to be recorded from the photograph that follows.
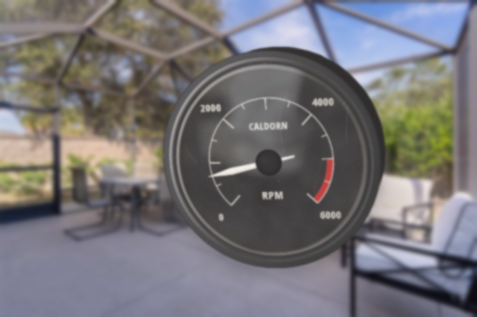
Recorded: 750 rpm
